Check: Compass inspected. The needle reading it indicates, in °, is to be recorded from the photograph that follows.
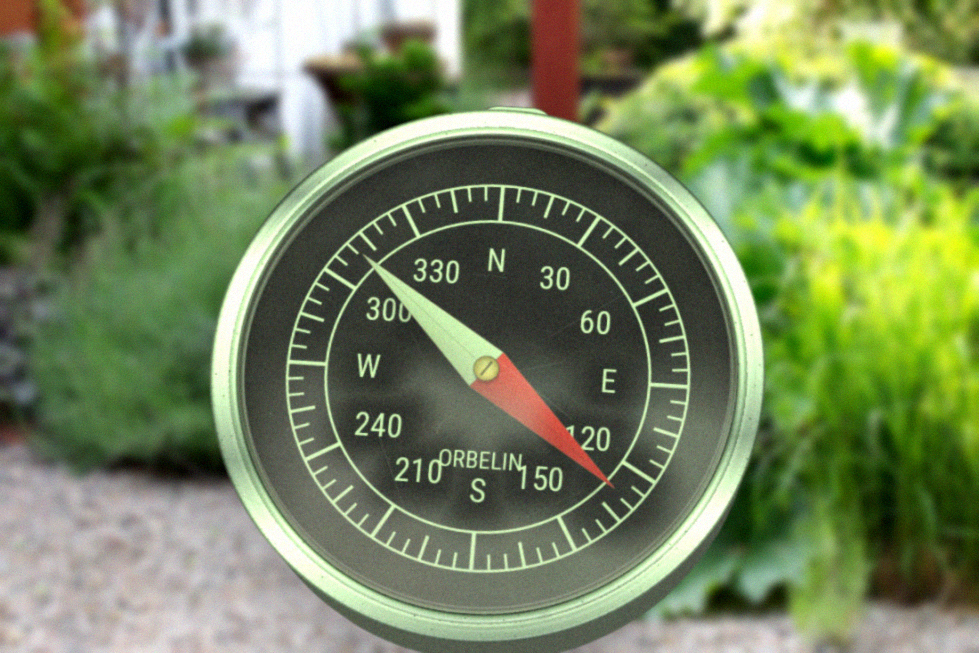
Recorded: 130 °
